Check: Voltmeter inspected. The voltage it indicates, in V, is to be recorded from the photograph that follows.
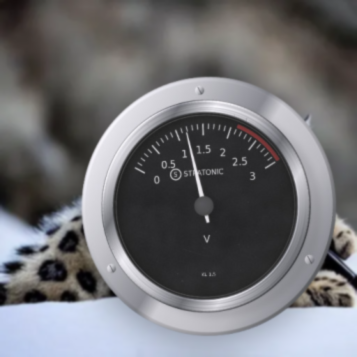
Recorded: 1.2 V
